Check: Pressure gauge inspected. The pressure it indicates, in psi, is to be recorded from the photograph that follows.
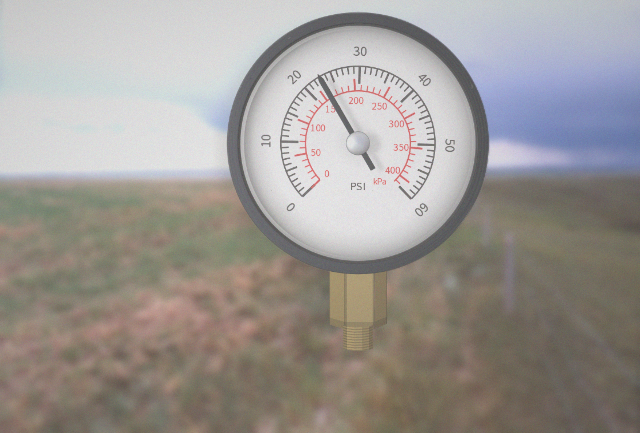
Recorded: 23 psi
